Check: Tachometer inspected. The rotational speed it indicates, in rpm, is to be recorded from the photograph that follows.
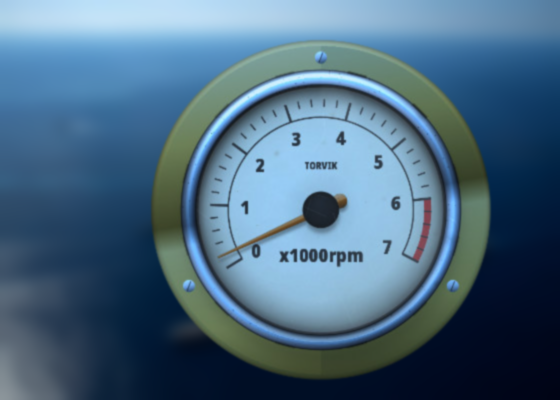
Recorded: 200 rpm
